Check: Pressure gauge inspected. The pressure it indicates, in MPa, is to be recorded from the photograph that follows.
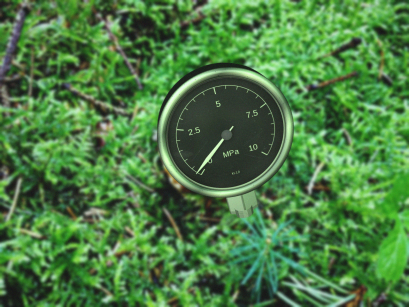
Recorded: 0.25 MPa
